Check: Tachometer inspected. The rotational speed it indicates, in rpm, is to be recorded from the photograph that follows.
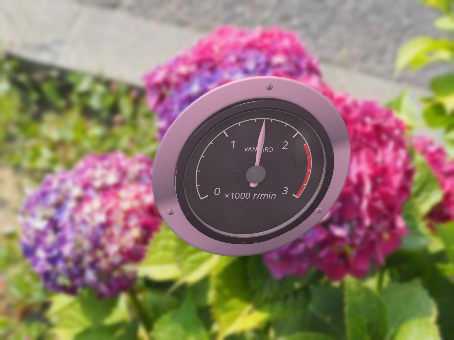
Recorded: 1500 rpm
